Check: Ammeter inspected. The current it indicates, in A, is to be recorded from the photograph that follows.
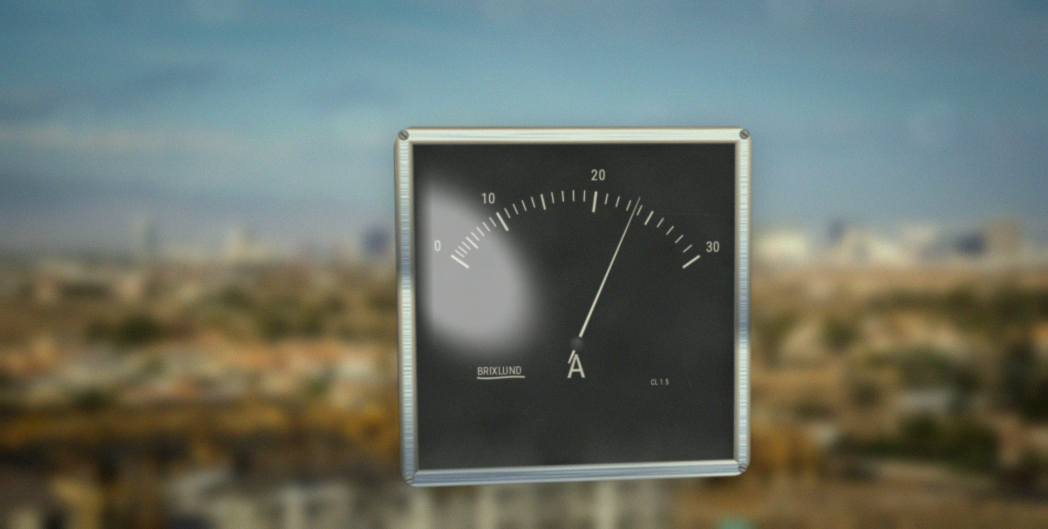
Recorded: 23.5 A
